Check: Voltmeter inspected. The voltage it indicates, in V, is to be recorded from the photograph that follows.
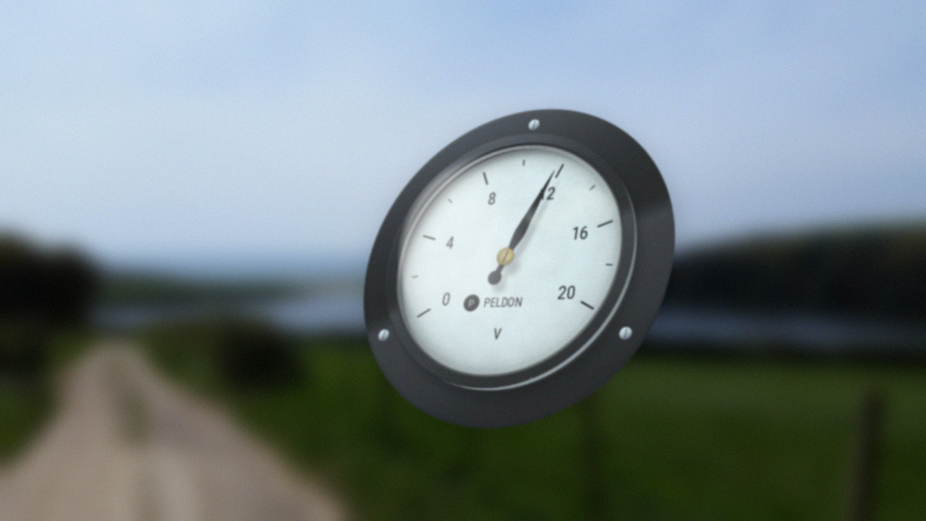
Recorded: 12 V
